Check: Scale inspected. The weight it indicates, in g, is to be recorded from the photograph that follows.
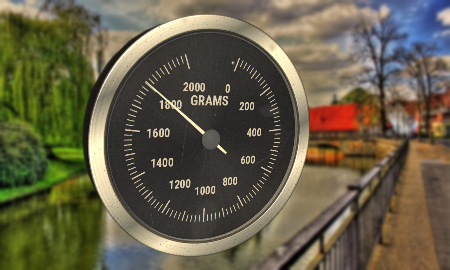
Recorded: 1800 g
